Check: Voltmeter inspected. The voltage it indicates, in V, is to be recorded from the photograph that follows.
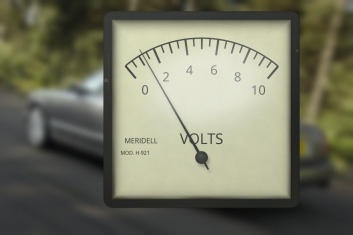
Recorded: 1.25 V
